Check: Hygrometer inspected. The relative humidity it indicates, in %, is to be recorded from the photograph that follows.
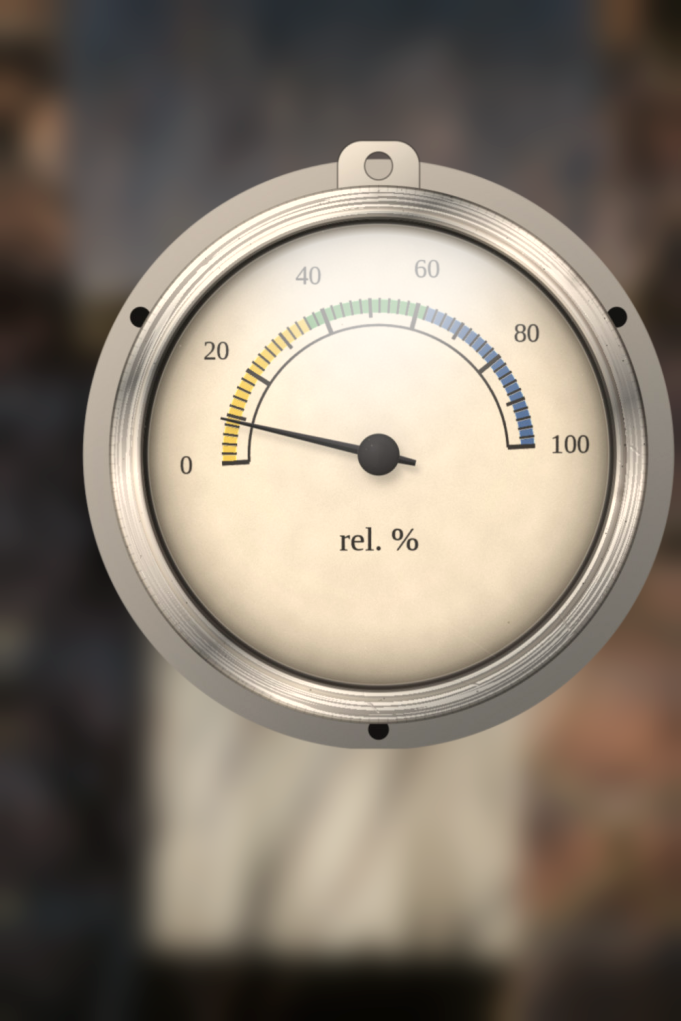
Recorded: 9 %
